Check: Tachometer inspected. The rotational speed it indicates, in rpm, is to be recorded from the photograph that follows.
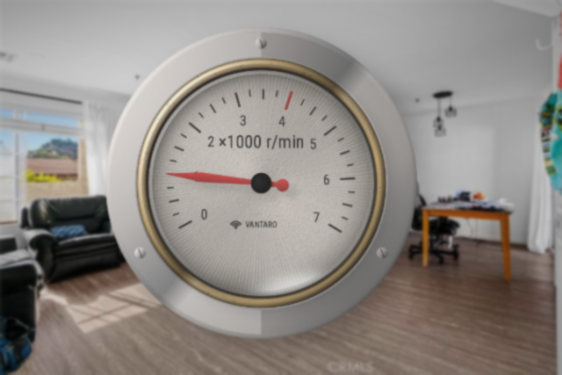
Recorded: 1000 rpm
